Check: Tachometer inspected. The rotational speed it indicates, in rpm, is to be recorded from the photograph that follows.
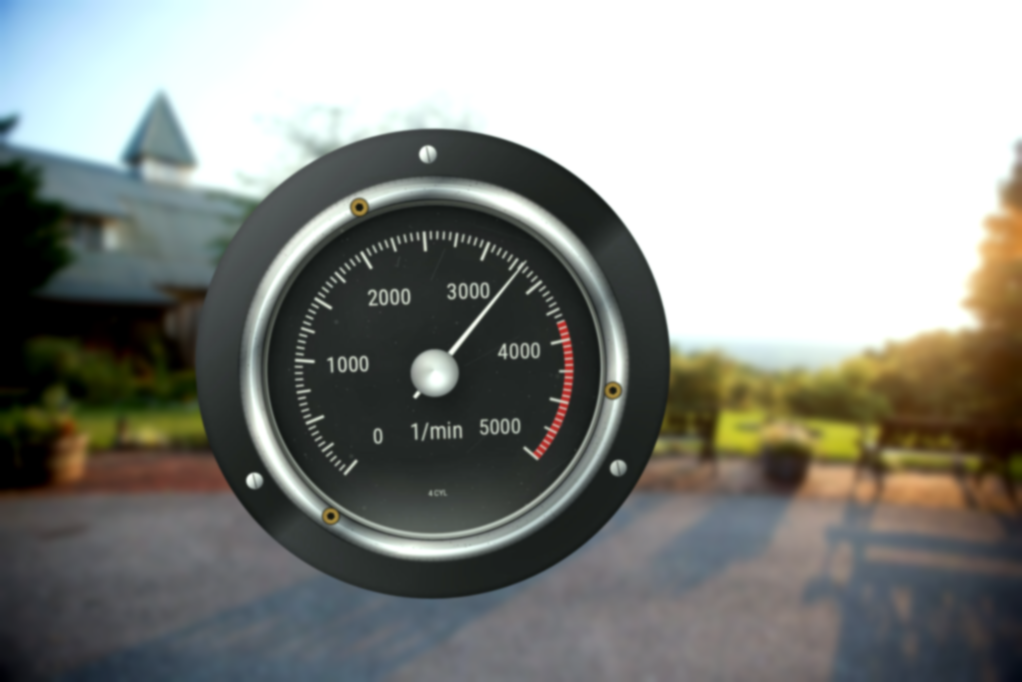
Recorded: 3300 rpm
